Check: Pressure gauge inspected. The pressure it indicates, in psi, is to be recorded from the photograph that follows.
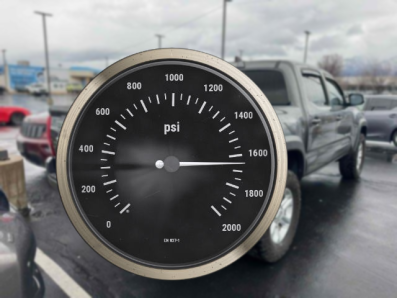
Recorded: 1650 psi
